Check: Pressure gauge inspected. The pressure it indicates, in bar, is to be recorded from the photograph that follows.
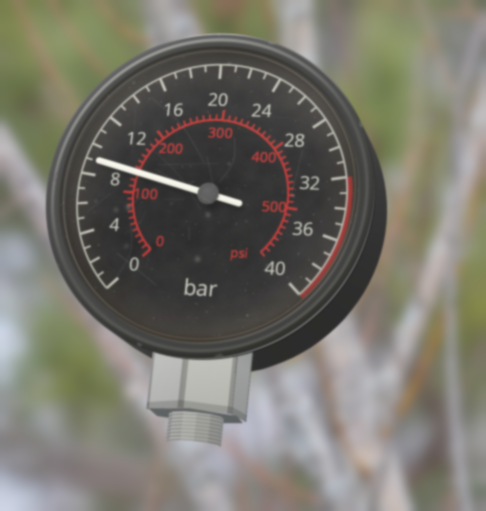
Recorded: 9 bar
